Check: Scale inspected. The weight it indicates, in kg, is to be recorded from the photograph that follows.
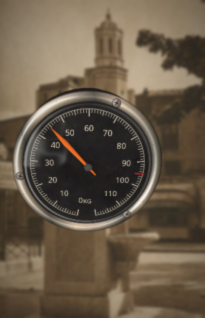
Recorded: 45 kg
